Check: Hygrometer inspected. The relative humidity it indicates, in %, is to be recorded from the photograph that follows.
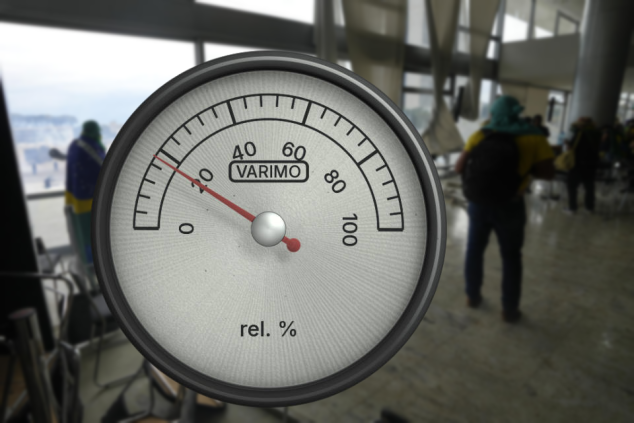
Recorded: 18 %
